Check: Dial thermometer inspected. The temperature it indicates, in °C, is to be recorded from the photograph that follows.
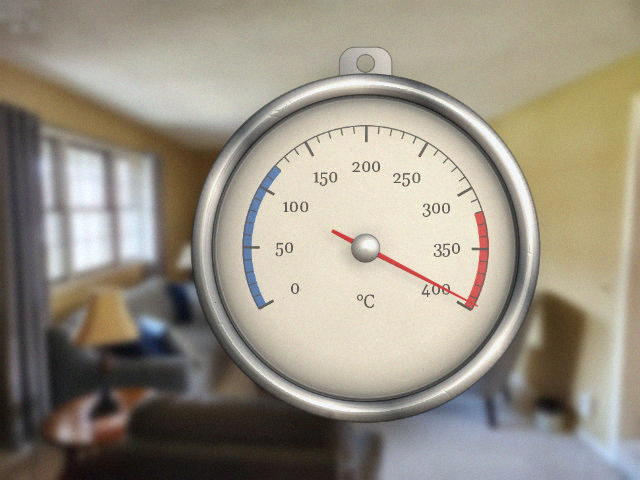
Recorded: 395 °C
